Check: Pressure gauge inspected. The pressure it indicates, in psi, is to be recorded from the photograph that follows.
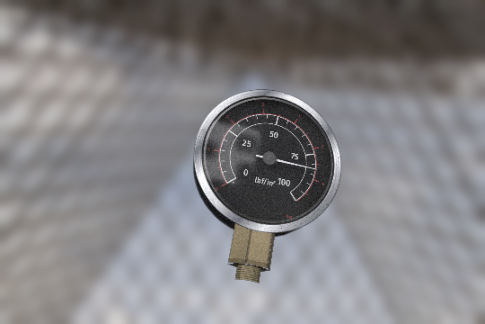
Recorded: 82.5 psi
